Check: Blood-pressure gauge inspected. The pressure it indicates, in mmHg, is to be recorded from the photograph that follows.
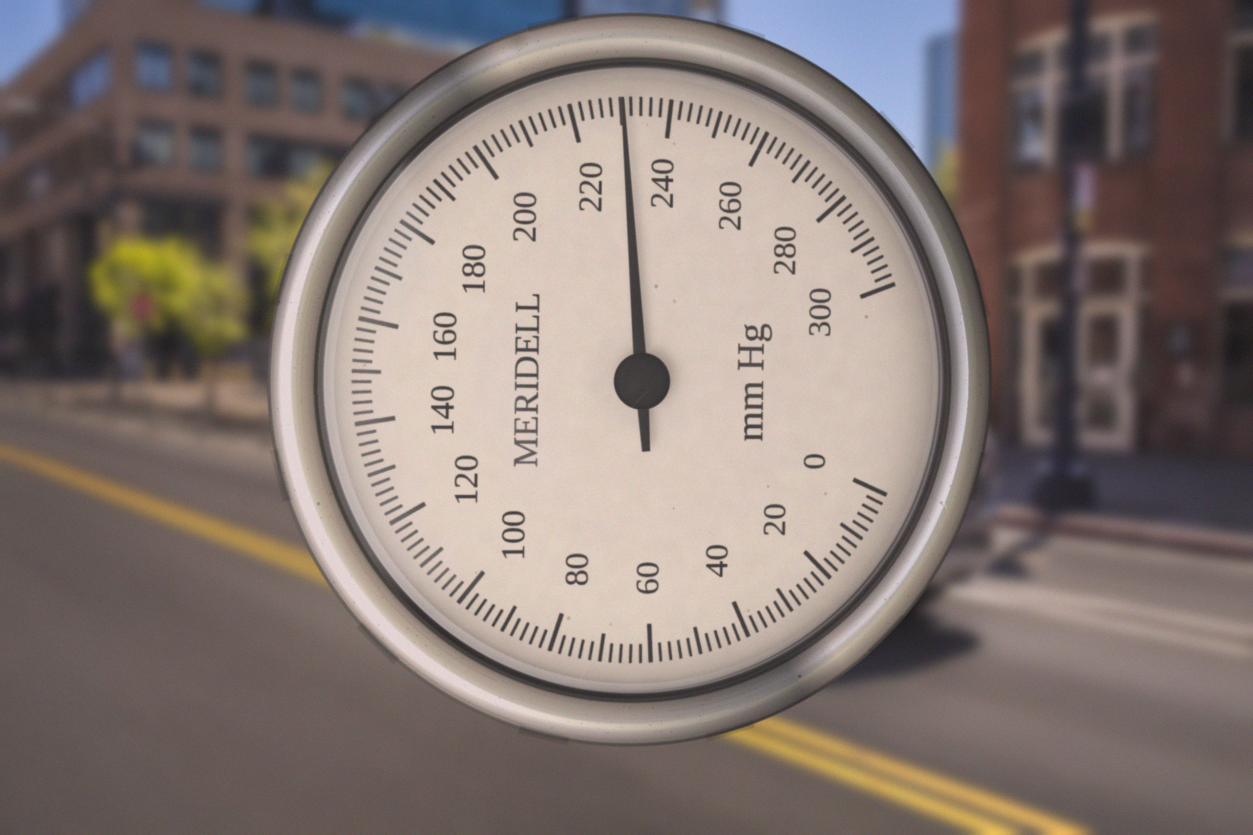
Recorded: 230 mmHg
